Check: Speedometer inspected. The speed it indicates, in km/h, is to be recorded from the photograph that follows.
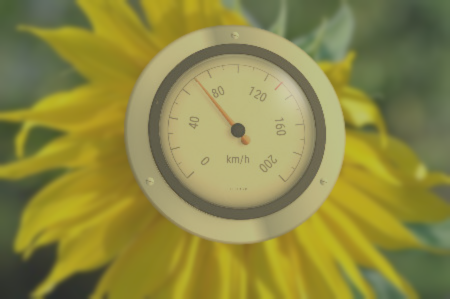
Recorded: 70 km/h
